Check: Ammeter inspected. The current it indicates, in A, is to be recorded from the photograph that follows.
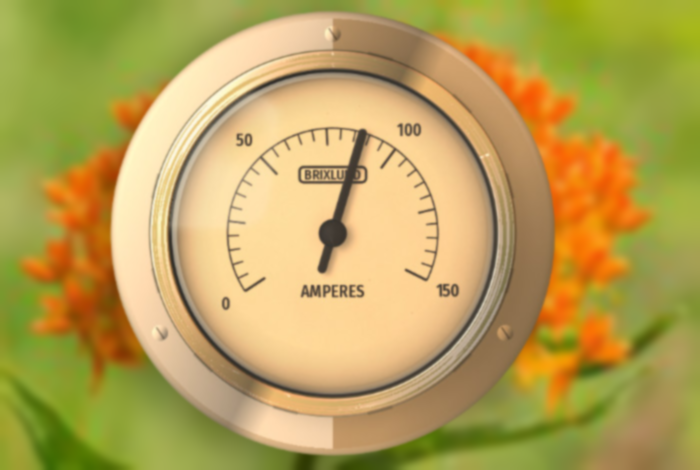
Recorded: 87.5 A
